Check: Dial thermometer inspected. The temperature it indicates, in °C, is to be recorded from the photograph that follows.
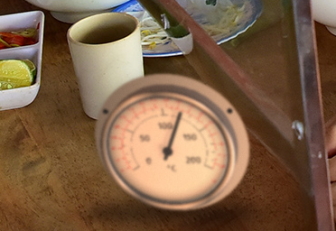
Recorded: 120 °C
